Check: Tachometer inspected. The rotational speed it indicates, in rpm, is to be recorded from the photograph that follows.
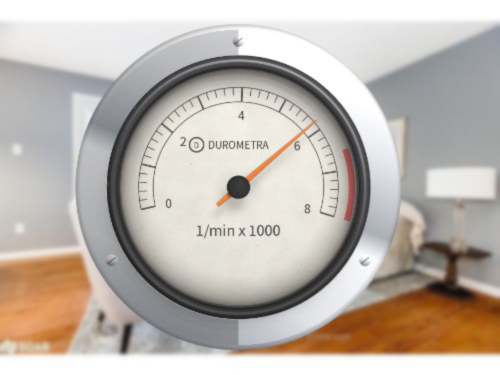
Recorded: 5800 rpm
